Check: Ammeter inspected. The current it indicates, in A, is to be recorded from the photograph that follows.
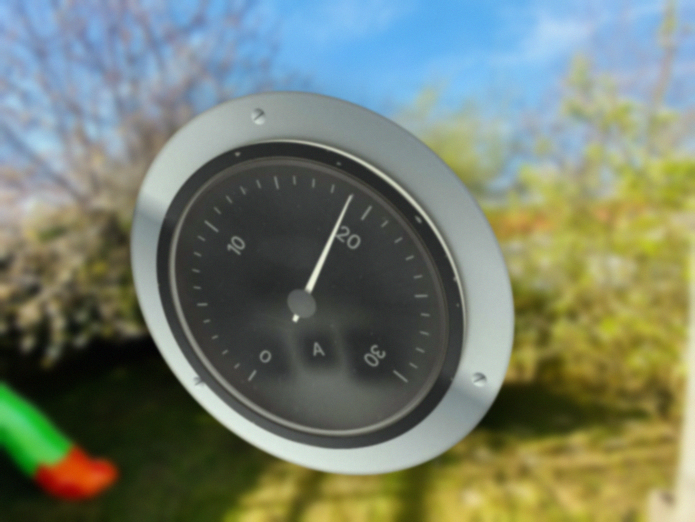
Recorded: 19 A
